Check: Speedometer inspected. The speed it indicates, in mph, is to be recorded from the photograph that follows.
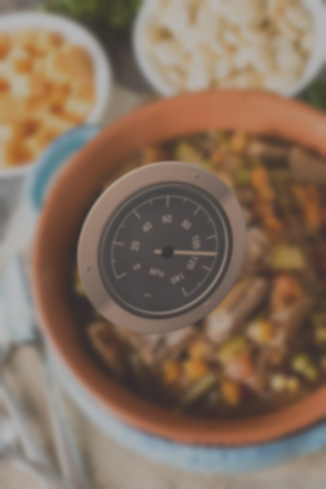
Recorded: 110 mph
